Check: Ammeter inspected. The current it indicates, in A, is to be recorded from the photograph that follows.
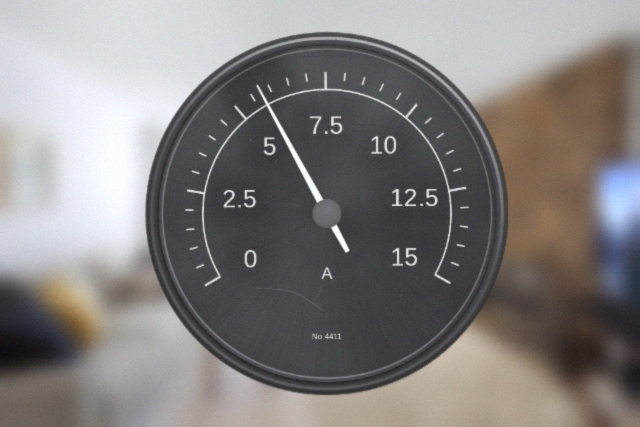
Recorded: 5.75 A
